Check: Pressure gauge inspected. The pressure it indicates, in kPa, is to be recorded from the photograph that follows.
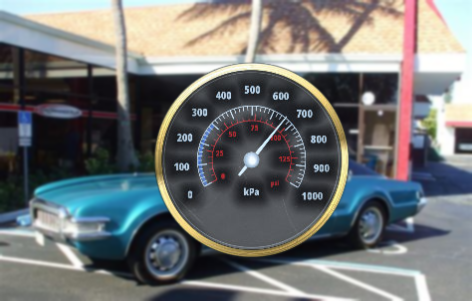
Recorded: 660 kPa
